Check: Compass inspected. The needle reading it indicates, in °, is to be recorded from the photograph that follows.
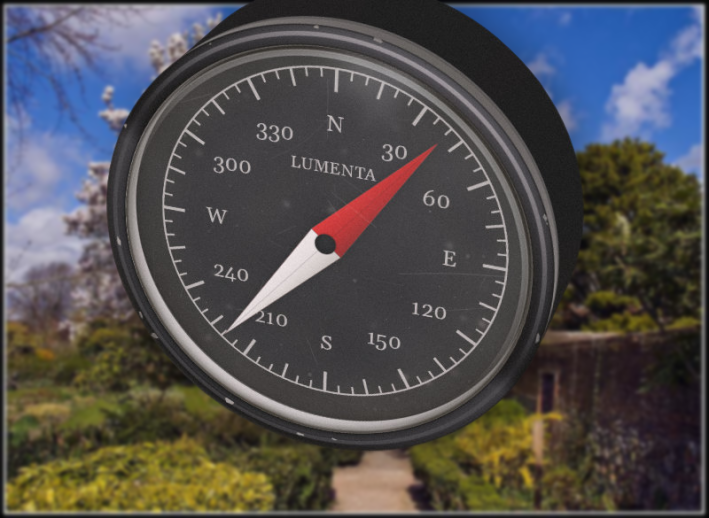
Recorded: 40 °
